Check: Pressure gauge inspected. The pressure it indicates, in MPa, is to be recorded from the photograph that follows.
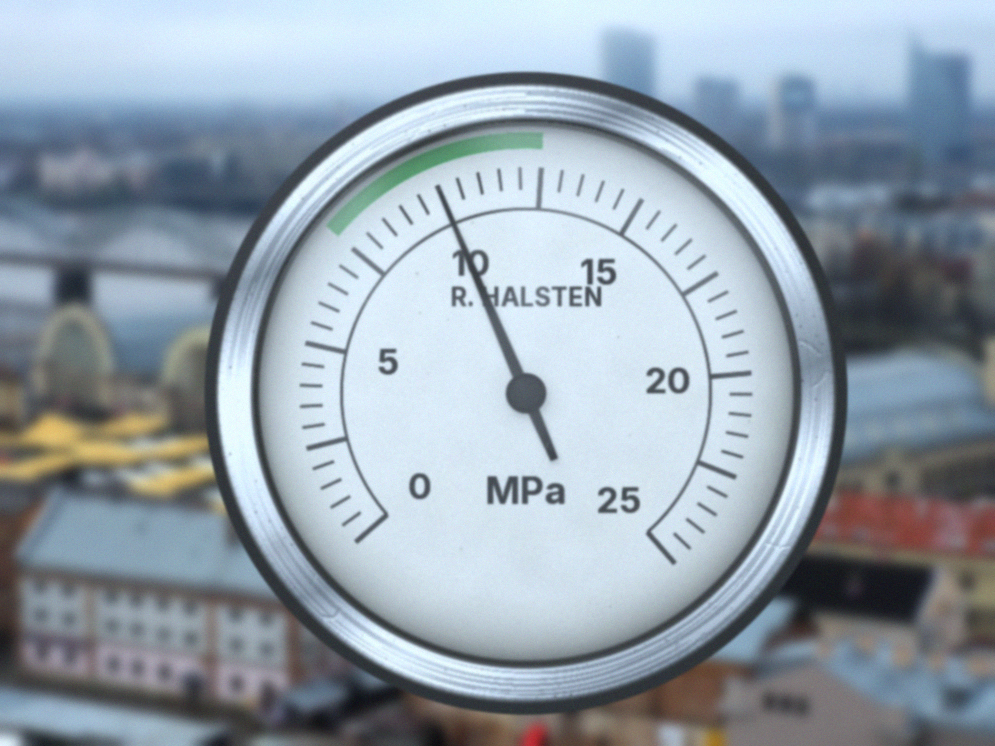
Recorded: 10 MPa
